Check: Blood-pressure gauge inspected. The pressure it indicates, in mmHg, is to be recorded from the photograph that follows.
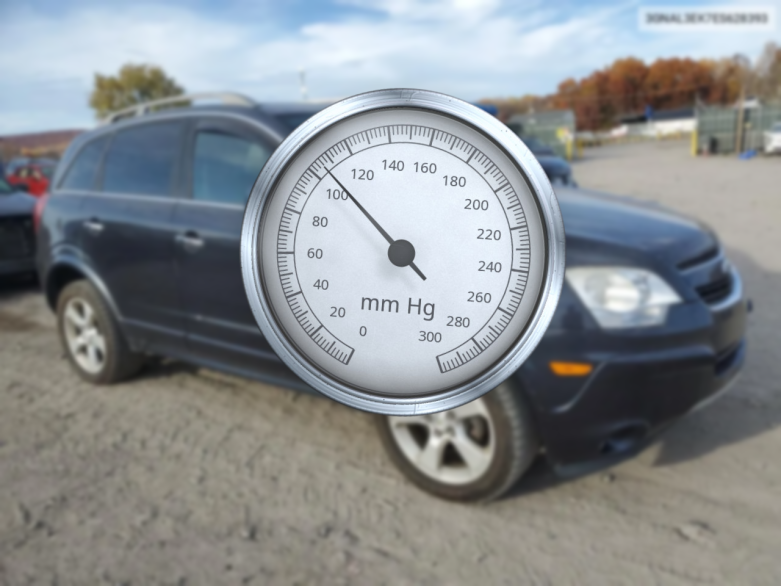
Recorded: 106 mmHg
